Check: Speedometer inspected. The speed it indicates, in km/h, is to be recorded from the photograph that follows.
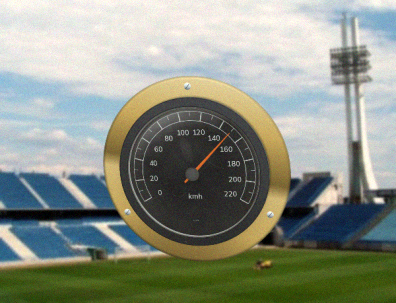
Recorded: 150 km/h
